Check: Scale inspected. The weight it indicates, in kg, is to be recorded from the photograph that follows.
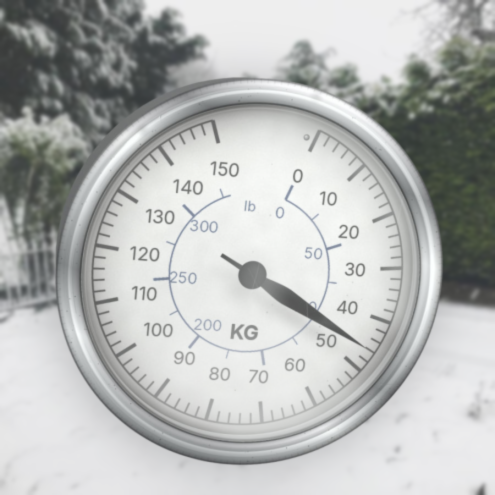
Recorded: 46 kg
